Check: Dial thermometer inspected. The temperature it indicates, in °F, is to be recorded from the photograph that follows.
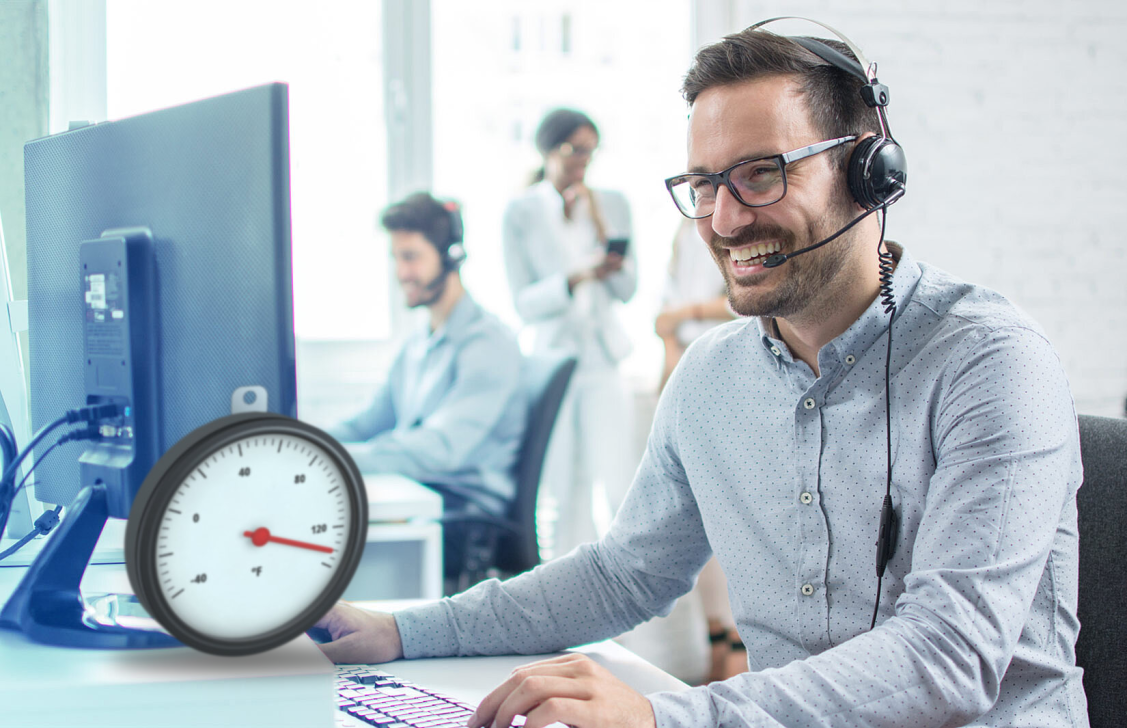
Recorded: 132 °F
